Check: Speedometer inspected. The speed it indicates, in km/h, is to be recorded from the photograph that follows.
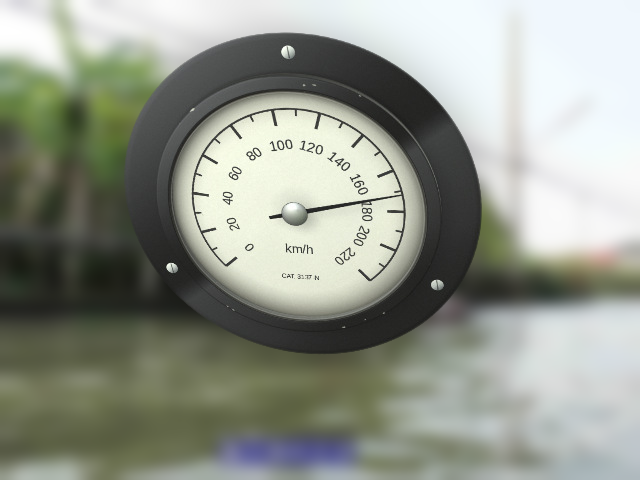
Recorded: 170 km/h
